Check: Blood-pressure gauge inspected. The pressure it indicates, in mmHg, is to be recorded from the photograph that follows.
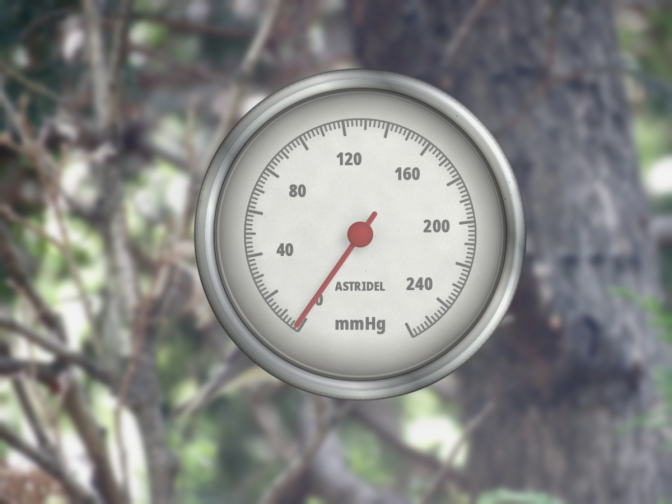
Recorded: 2 mmHg
